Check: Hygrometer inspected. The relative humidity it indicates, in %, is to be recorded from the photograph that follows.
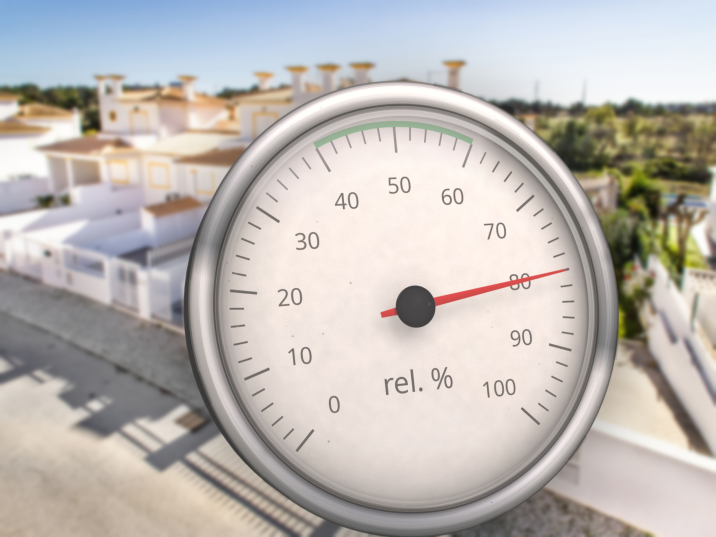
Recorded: 80 %
